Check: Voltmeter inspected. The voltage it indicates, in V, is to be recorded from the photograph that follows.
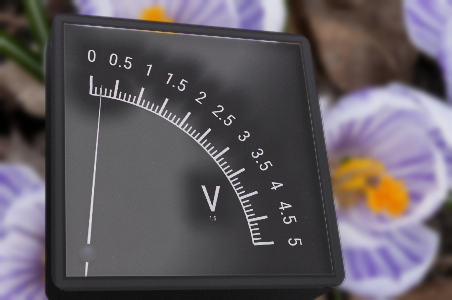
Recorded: 0.2 V
